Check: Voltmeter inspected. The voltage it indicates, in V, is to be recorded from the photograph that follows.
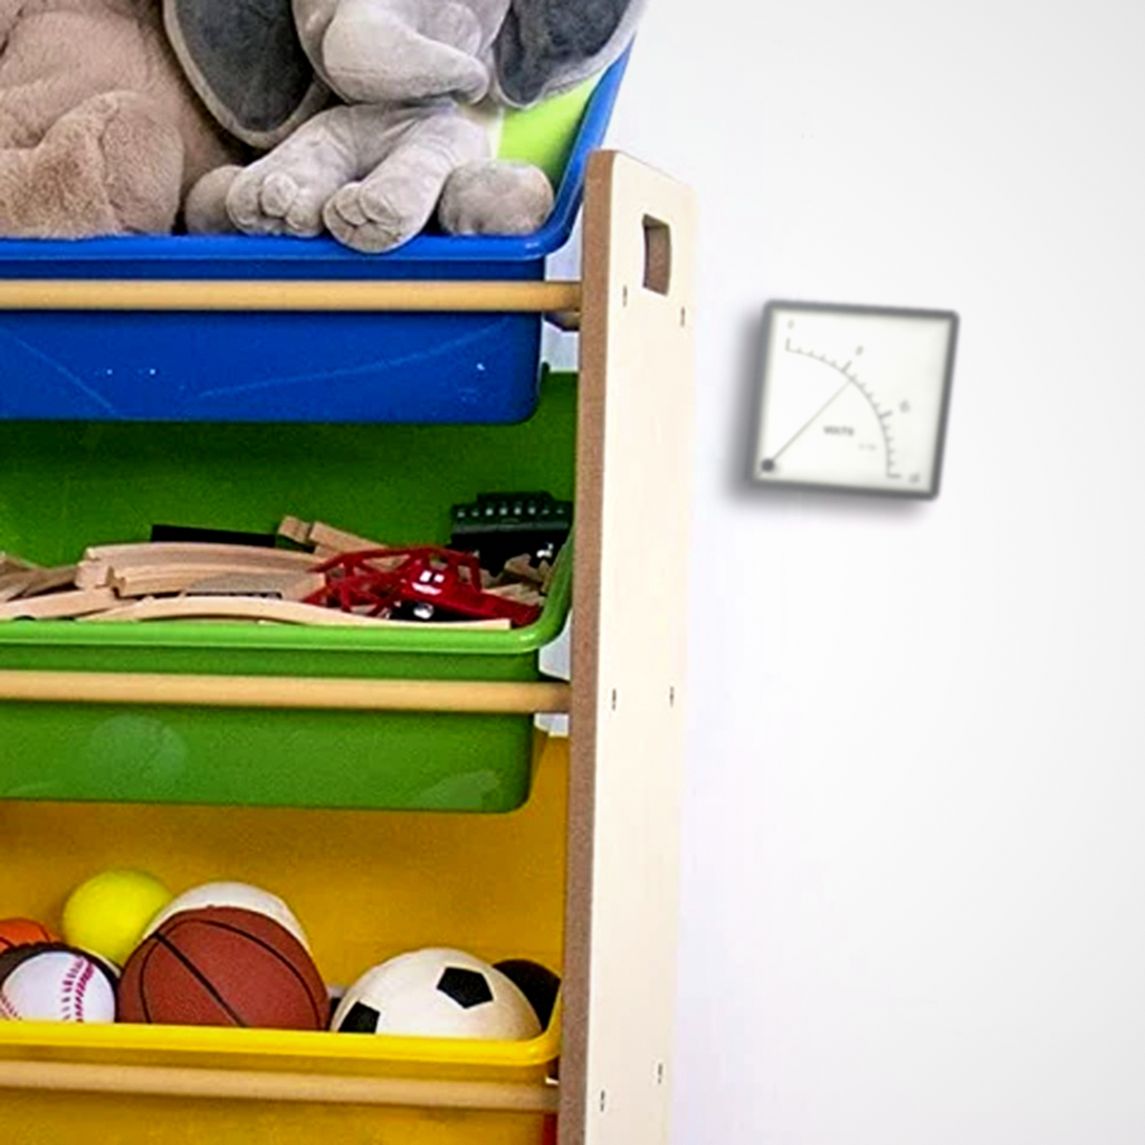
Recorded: 6 V
